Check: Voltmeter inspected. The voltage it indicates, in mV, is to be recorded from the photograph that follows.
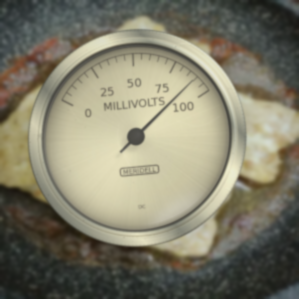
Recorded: 90 mV
